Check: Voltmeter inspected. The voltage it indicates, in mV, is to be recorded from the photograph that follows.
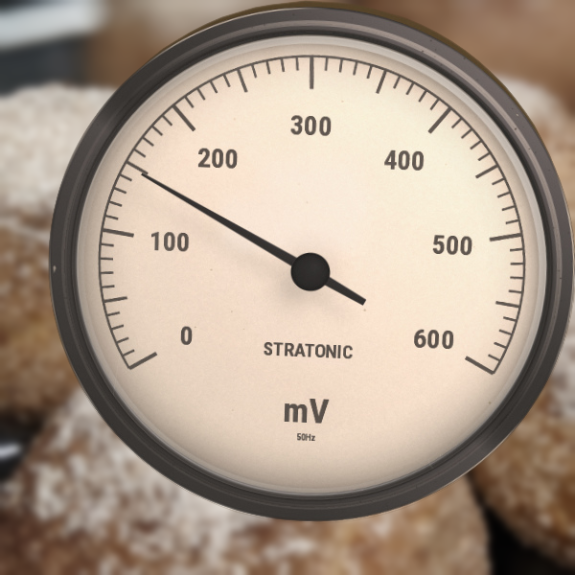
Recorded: 150 mV
